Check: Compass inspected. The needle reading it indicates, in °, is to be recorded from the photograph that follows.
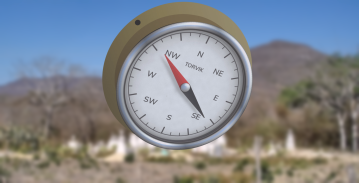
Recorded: 305 °
